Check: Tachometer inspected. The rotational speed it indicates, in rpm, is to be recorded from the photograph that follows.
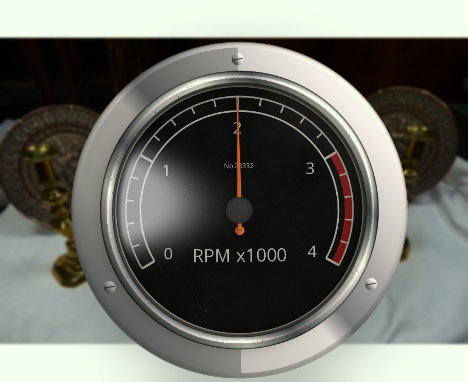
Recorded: 2000 rpm
